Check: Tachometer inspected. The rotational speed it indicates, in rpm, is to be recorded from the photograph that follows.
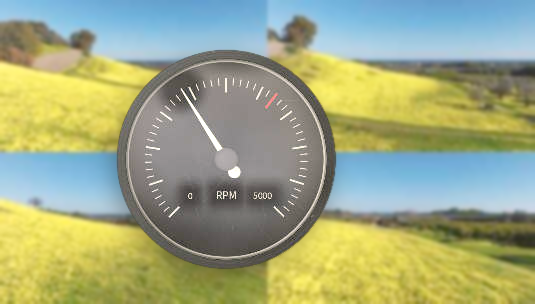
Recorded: 1900 rpm
